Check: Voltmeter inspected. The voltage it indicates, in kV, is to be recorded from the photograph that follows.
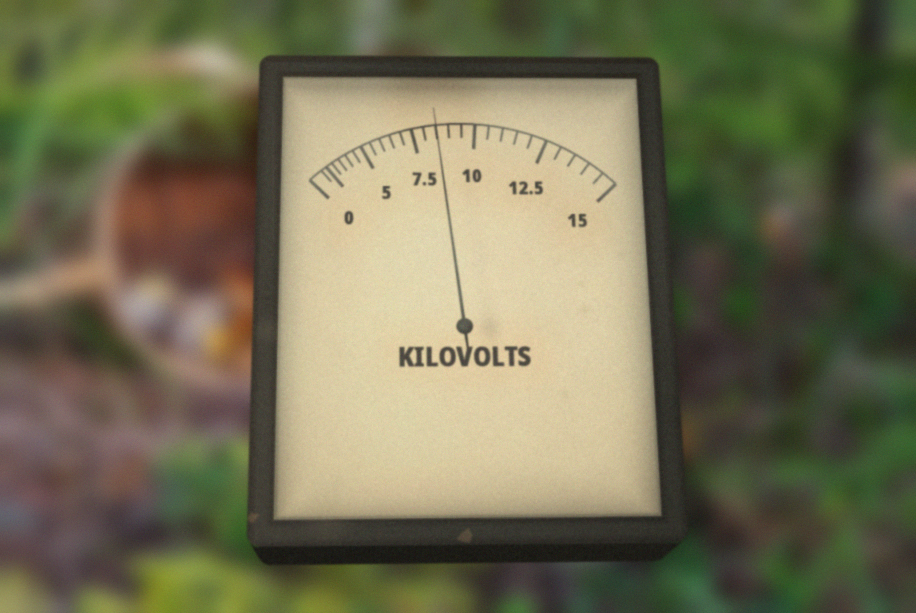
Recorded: 8.5 kV
